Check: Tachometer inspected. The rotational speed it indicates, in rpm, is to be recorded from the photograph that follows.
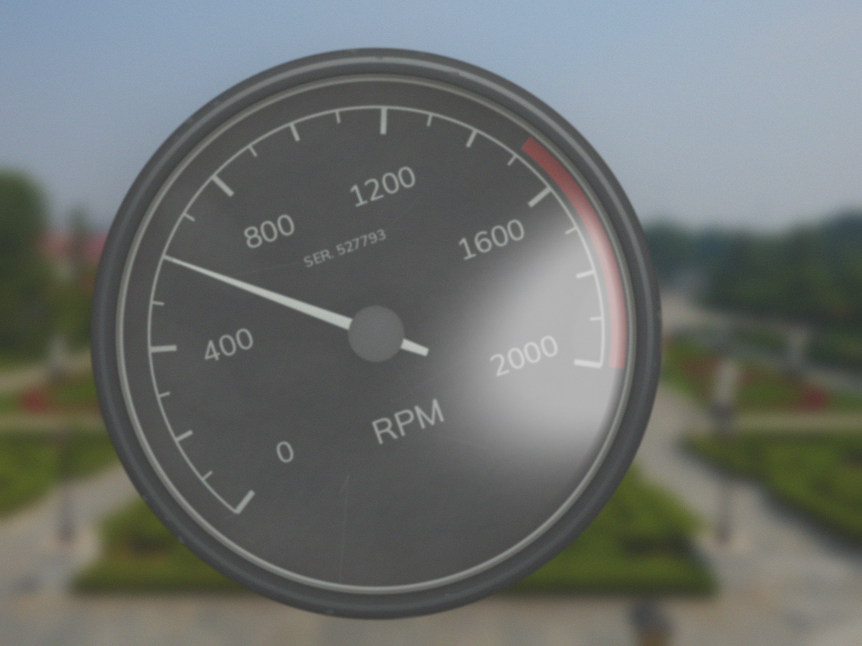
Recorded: 600 rpm
